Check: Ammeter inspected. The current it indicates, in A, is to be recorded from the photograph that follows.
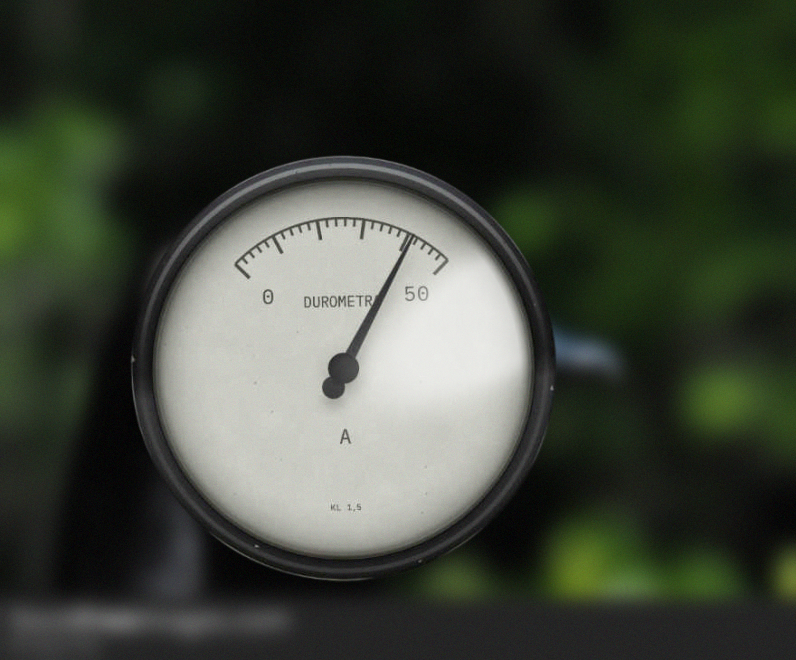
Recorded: 41 A
